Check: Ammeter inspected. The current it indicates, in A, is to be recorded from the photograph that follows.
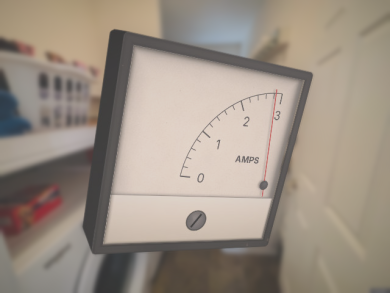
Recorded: 2.8 A
